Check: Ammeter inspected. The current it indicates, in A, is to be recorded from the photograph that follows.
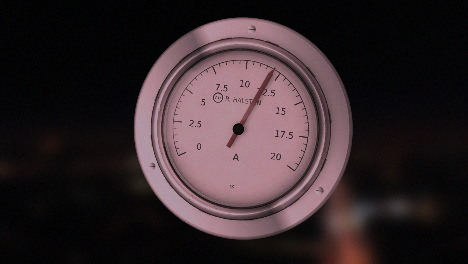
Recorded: 12 A
